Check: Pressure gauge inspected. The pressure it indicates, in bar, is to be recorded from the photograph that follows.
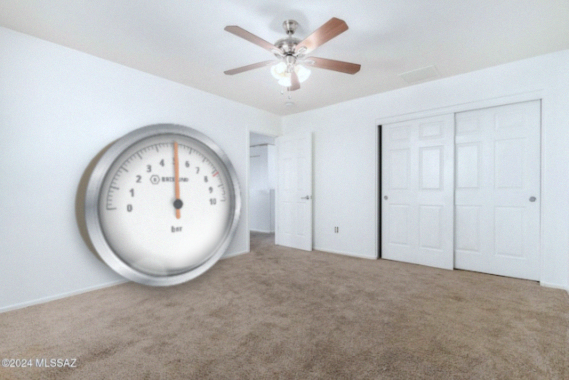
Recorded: 5 bar
